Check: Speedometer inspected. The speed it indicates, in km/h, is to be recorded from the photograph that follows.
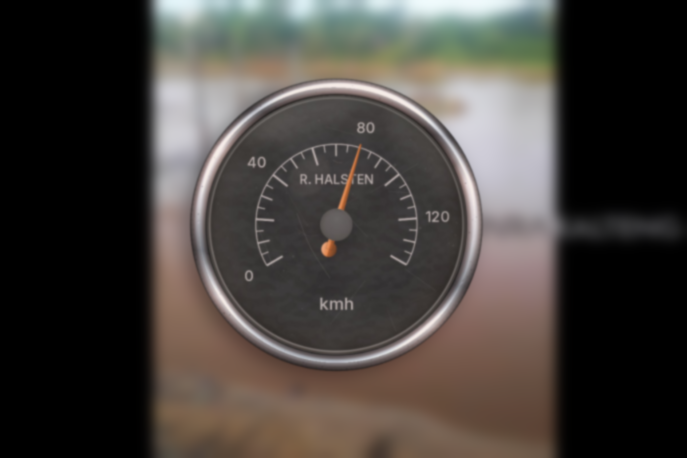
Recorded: 80 km/h
